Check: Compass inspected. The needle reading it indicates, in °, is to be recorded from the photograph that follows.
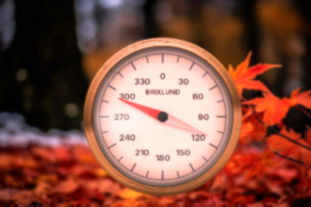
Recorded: 292.5 °
